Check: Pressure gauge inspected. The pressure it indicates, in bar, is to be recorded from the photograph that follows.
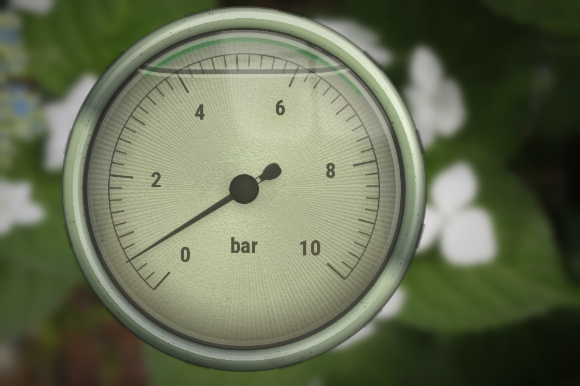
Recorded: 0.6 bar
